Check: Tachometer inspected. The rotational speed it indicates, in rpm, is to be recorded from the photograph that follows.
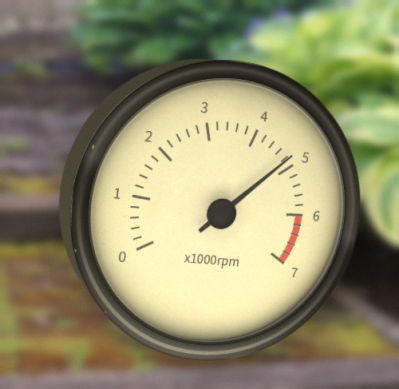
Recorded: 4800 rpm
